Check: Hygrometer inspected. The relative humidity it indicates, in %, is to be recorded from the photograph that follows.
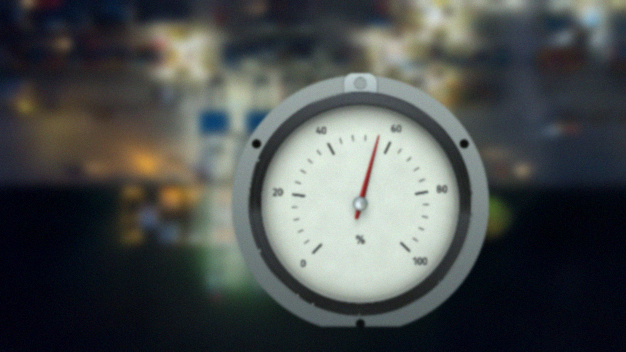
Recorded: 56 %
